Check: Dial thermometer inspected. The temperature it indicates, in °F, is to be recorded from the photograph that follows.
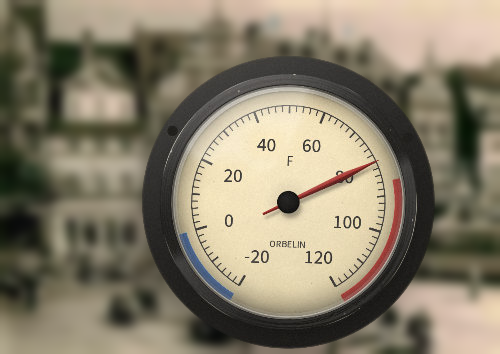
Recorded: 80 °F
